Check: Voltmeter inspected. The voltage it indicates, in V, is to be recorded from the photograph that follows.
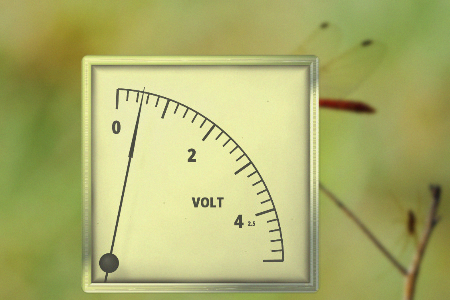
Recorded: 0.5 V
